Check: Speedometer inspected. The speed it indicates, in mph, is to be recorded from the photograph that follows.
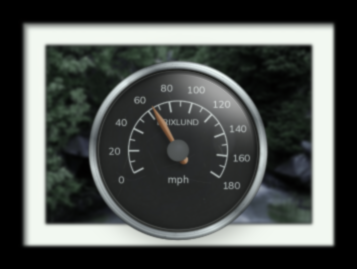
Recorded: 65 mph
